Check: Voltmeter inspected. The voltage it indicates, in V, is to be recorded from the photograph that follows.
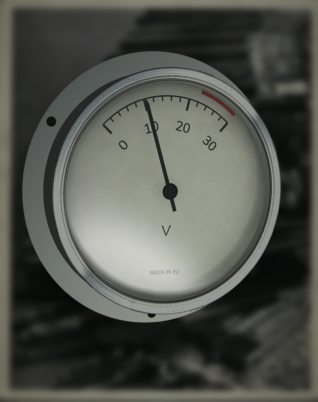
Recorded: 10 V
